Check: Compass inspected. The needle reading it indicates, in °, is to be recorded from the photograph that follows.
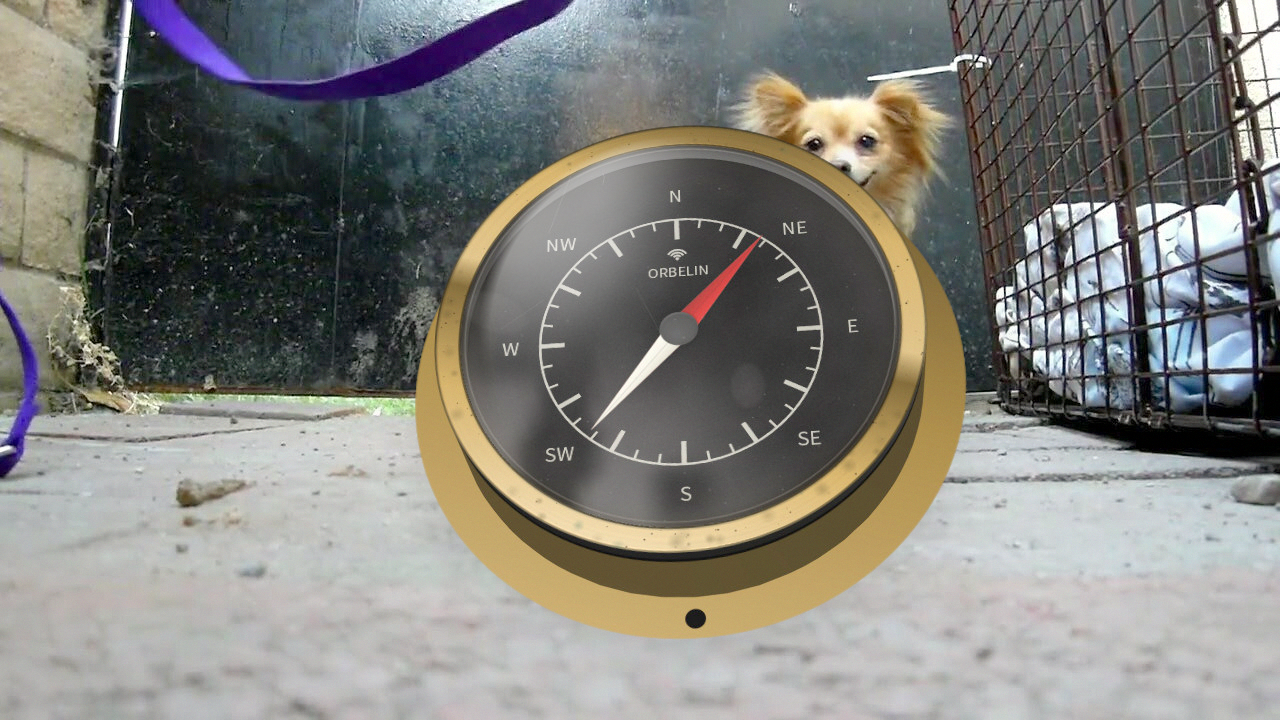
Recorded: 40 °
